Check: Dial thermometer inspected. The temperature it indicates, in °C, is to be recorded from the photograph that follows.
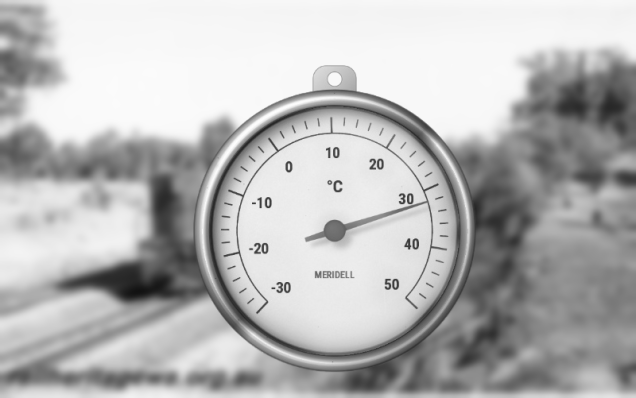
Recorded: 32 °C
